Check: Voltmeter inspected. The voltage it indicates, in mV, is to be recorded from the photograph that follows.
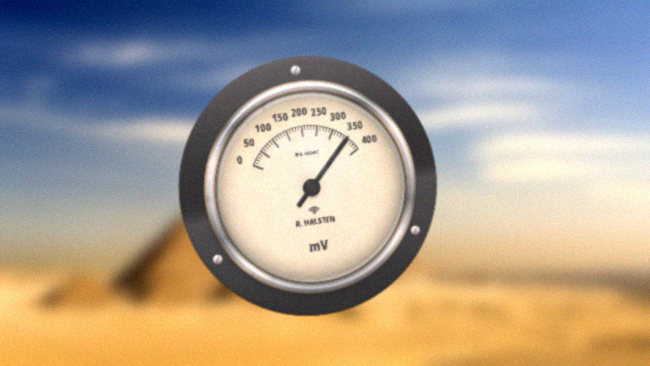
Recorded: 350 mV
